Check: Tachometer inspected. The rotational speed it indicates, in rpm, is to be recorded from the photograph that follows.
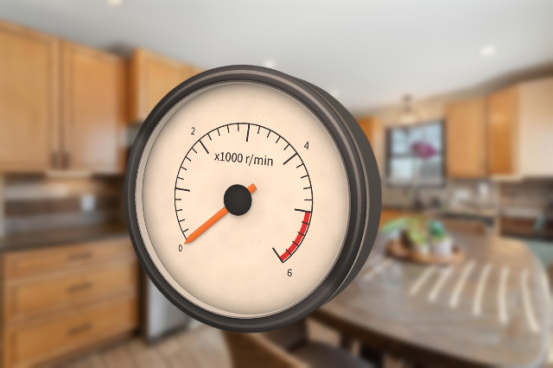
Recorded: 0 rpm
